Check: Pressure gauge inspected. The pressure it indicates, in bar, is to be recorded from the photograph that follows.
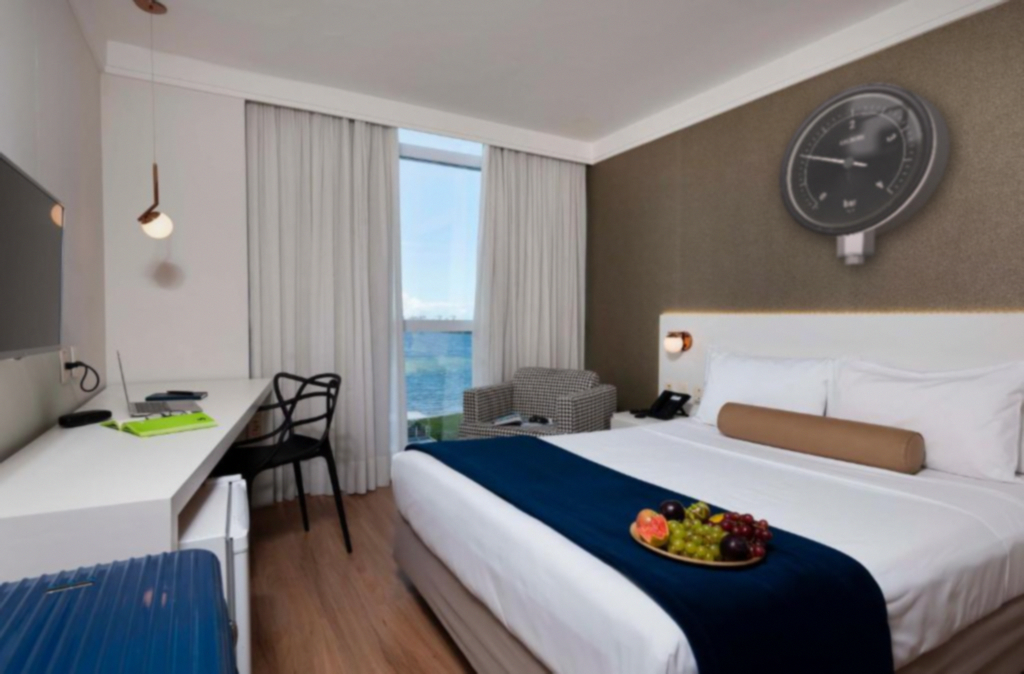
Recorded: 1 bar
